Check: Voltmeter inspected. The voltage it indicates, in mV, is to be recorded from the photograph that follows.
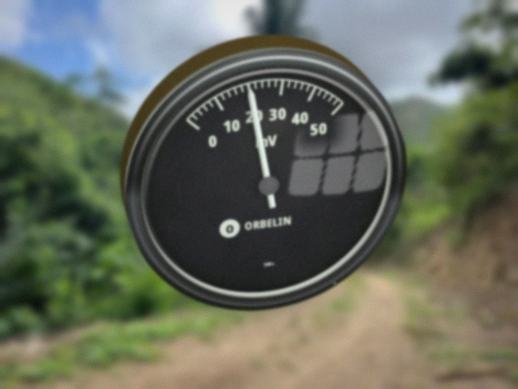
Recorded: 20 mV
